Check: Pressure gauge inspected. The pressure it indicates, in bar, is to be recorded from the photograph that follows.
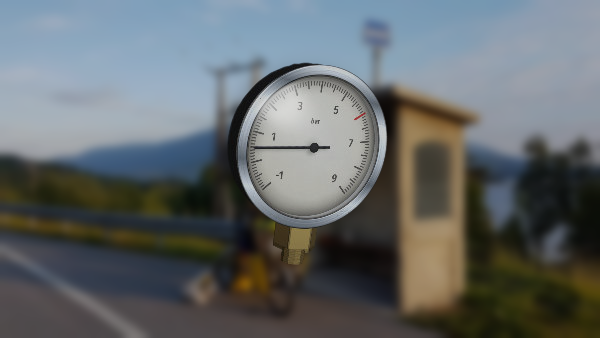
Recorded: 0.5 bar
